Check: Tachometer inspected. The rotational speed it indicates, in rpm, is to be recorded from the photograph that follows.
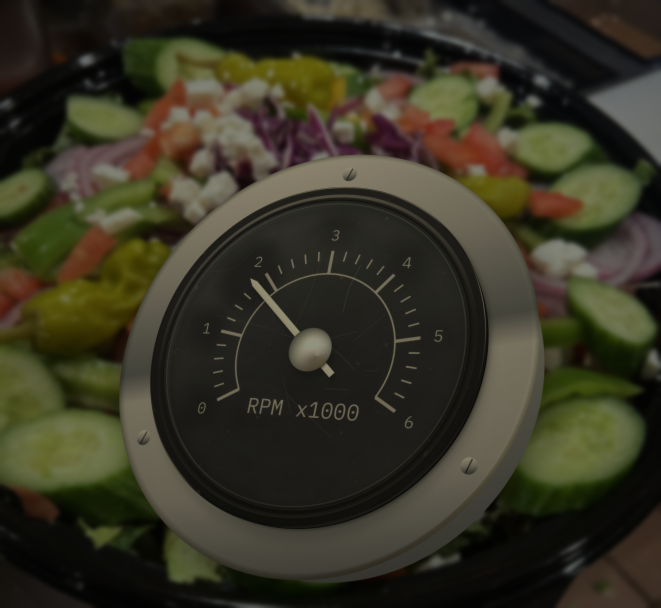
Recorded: 1800 rpm
